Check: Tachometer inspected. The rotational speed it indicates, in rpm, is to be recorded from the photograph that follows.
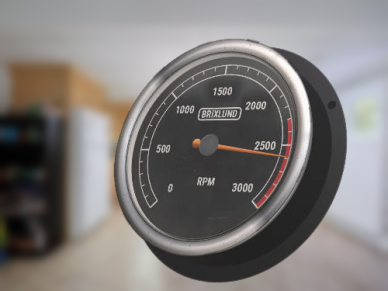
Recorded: 2600 rpm
